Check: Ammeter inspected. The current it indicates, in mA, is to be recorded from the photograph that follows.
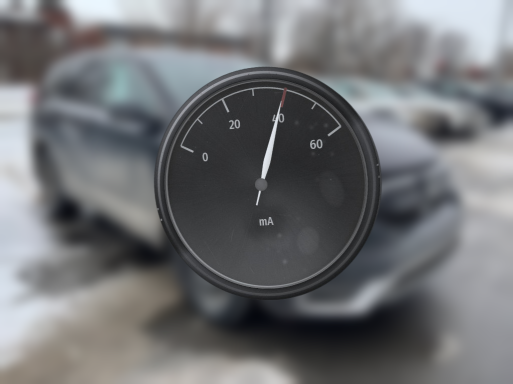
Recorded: 40 mA
